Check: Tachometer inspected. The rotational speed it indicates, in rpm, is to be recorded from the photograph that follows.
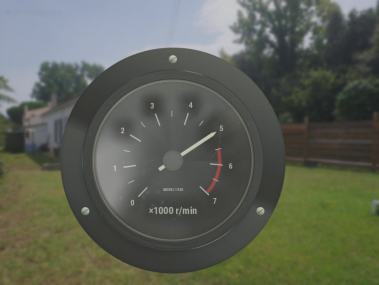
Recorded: 5000 rpm
